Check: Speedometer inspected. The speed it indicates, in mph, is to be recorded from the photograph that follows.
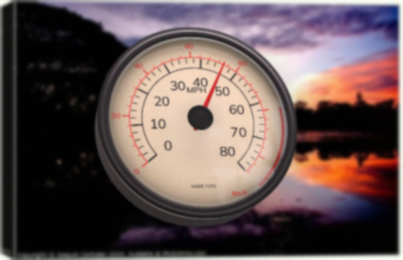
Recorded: 46 mph
